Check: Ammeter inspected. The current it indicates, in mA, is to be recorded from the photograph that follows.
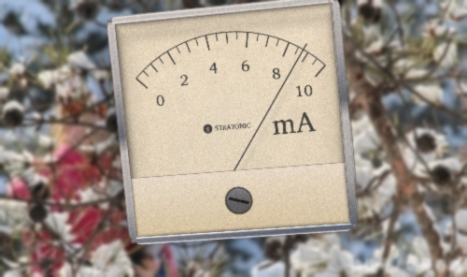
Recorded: 8.75 mA
